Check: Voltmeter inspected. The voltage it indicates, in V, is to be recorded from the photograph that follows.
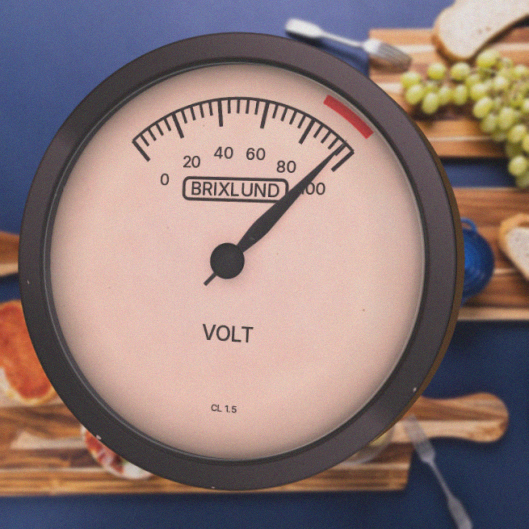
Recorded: 96 V
